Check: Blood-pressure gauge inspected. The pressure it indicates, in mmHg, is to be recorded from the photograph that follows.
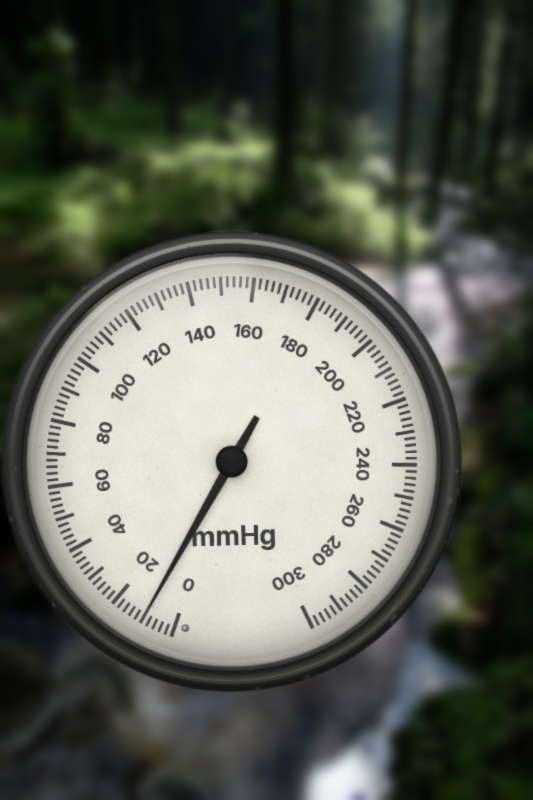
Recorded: 10 mmHg
